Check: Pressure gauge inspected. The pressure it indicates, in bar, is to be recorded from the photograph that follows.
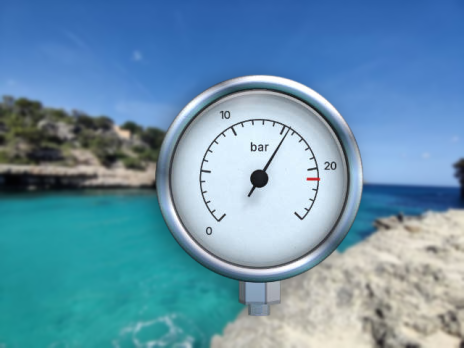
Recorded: 15.5 bar
